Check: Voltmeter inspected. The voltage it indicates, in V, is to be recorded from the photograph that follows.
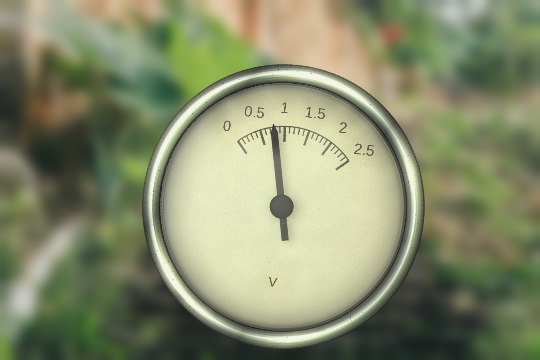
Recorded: 0.8 V
